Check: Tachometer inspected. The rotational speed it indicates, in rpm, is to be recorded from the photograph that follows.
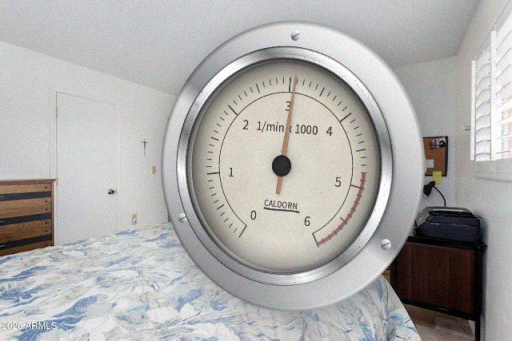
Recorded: 3100 rpm
